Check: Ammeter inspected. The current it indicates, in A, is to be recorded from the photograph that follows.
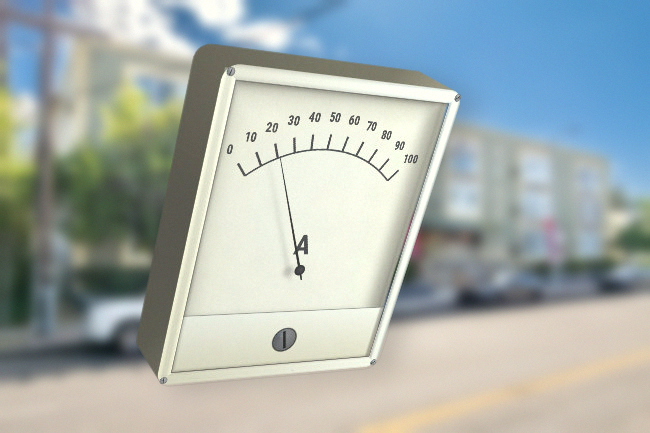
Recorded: 20 A
